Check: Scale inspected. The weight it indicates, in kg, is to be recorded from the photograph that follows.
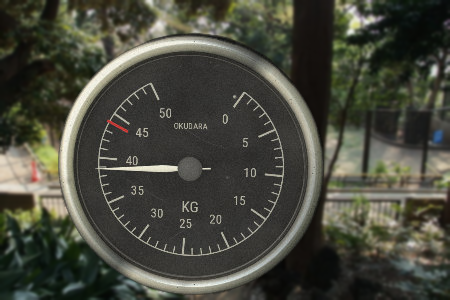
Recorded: 39 kg
